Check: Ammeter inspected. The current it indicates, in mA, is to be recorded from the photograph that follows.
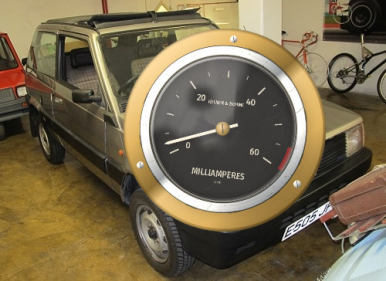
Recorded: 2.5 mA
